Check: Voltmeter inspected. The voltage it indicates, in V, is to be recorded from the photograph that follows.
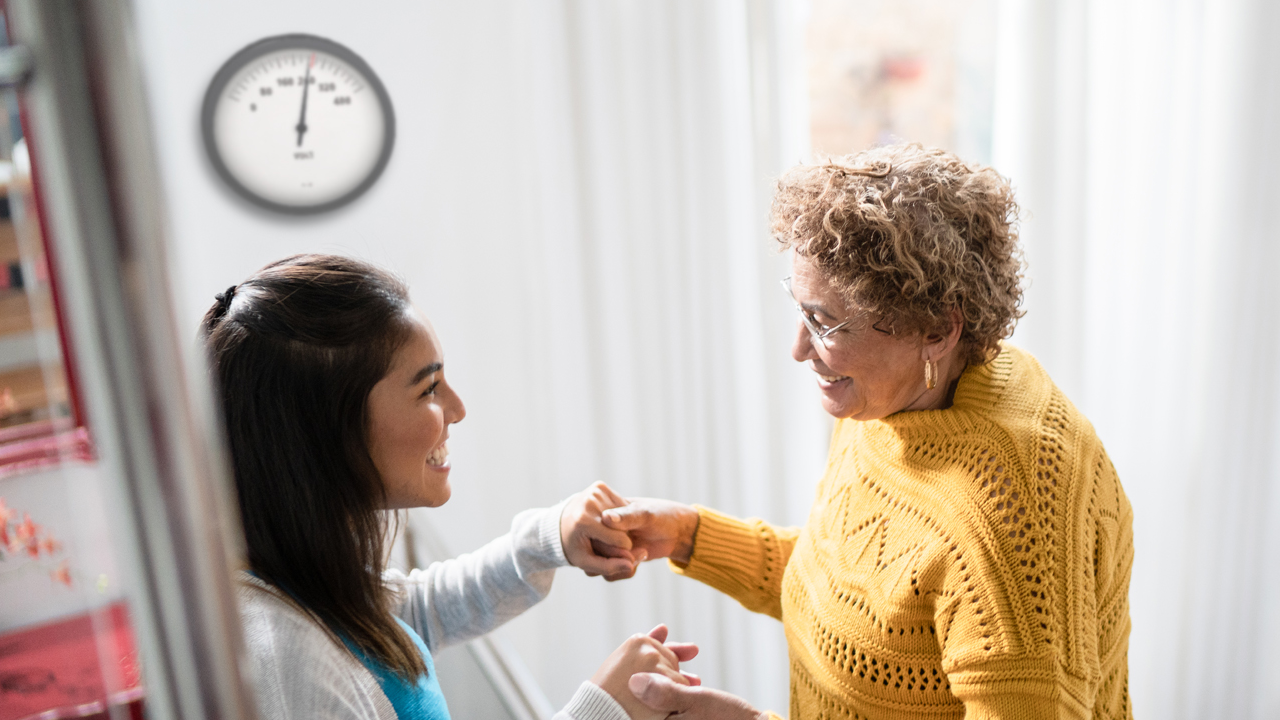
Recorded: 240 V
